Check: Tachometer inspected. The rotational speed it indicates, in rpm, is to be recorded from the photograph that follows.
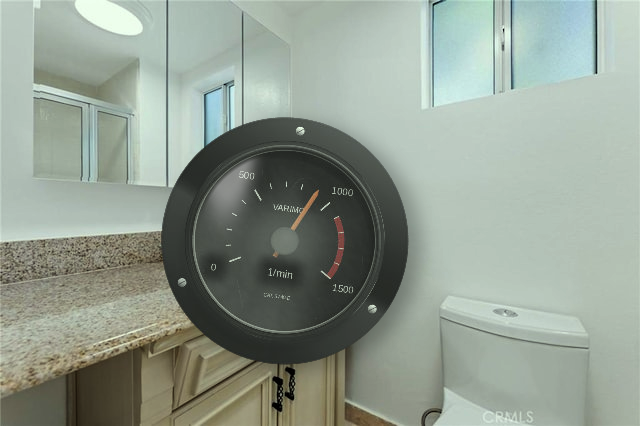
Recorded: 900 rpm
